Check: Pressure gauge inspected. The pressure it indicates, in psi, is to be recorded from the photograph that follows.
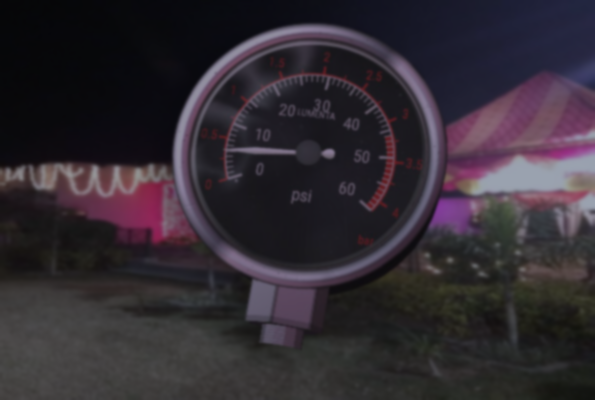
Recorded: 5 psi
